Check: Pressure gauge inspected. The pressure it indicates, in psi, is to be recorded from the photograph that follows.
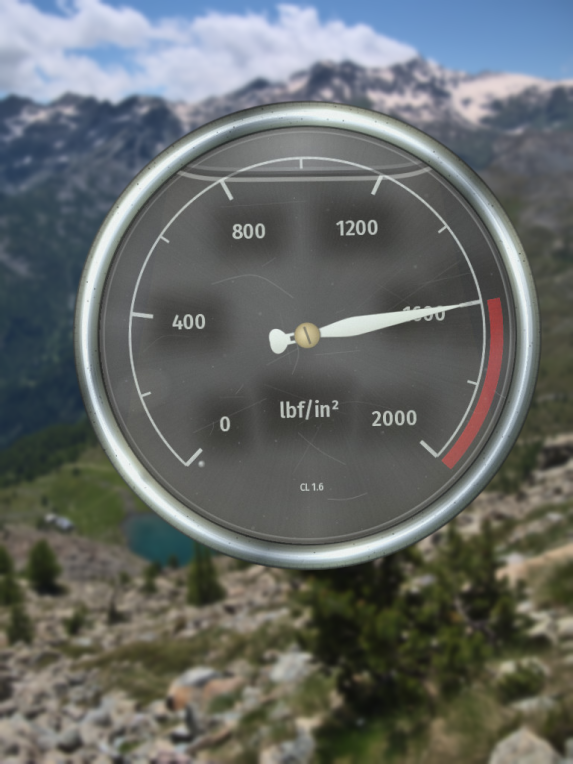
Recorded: 1600 psi
